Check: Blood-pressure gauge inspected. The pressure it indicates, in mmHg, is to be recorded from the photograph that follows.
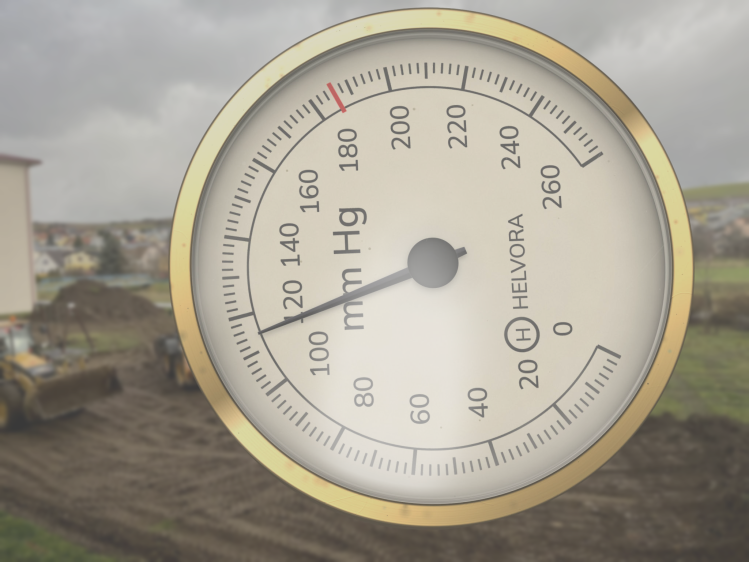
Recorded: 114 mmHg
